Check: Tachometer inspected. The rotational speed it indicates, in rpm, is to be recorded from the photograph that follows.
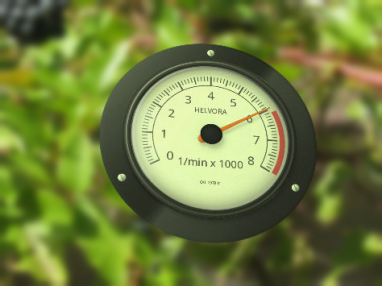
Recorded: 6000 rpm
